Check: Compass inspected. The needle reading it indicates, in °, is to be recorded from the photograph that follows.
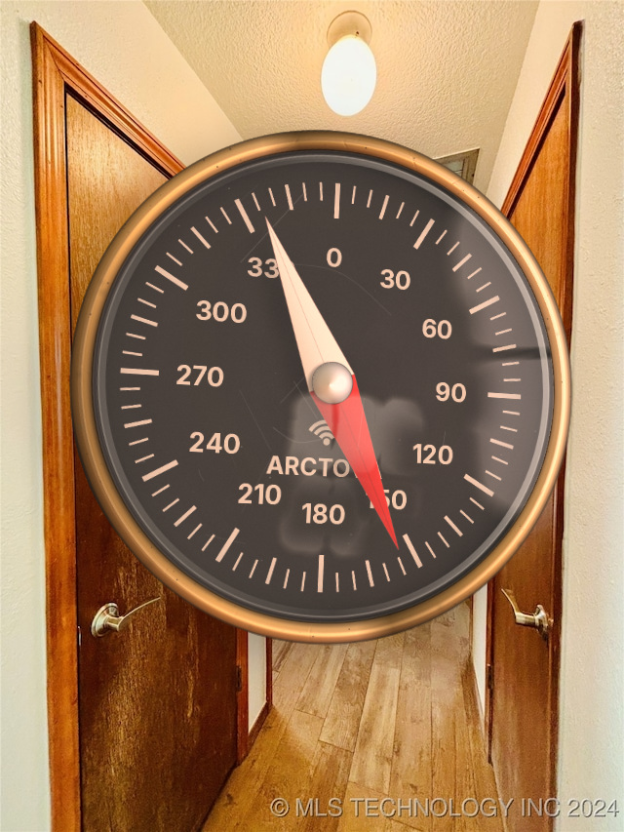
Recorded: 155 °
